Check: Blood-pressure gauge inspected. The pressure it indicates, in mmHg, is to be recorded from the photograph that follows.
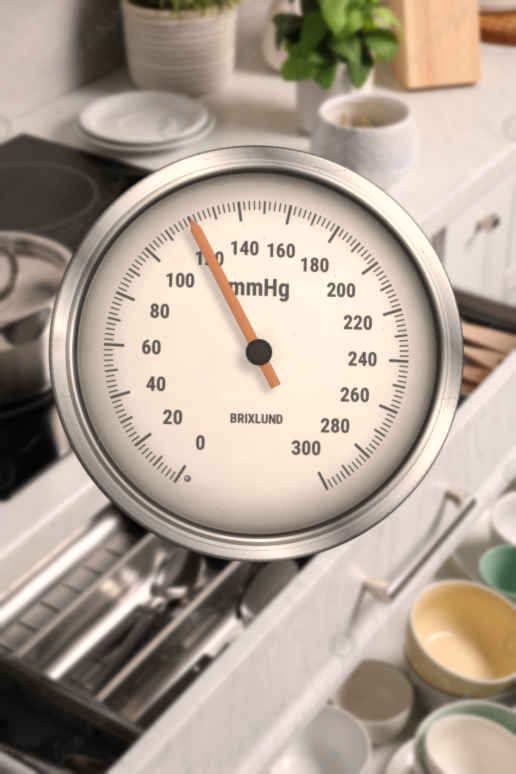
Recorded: 120 mmHg
